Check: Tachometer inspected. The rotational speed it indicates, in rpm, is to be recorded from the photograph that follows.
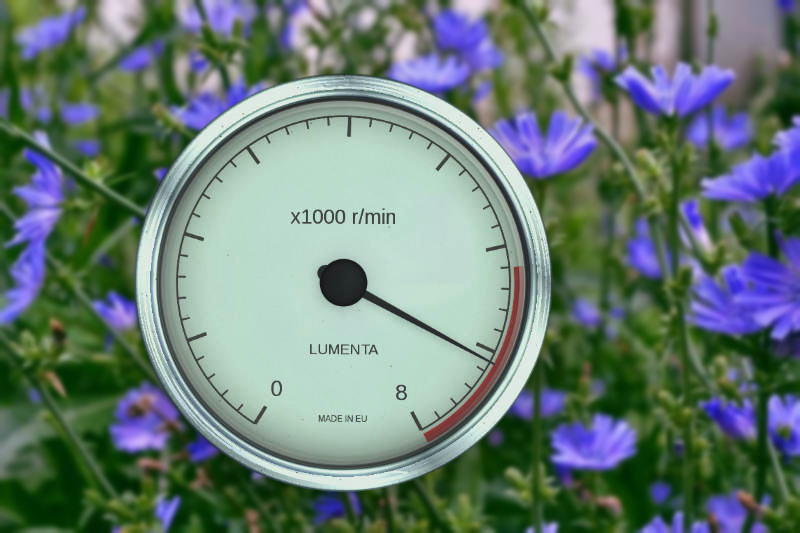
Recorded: 7100 rpm
